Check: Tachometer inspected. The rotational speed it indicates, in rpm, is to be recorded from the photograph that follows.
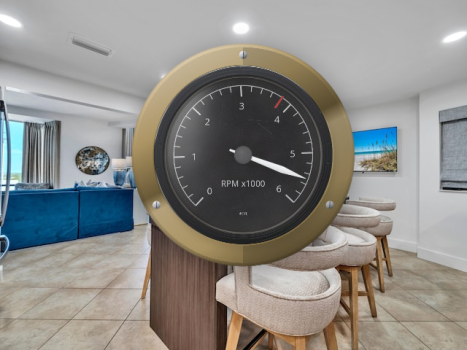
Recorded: 5500 rpm
